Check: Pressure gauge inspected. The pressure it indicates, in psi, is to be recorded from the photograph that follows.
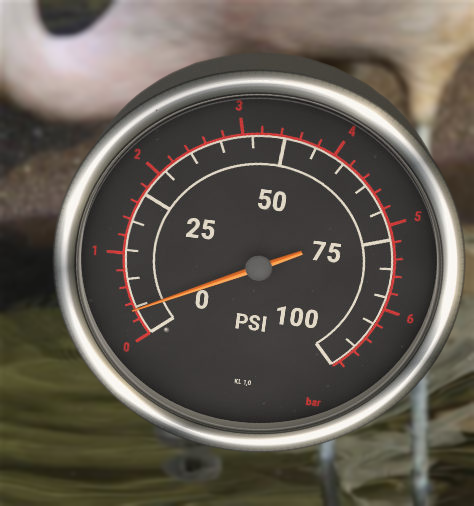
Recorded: 5 psi
